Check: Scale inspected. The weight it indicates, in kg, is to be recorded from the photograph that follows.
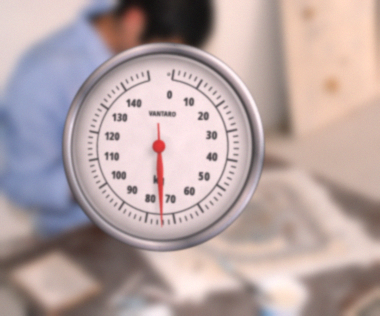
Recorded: 74 kg
